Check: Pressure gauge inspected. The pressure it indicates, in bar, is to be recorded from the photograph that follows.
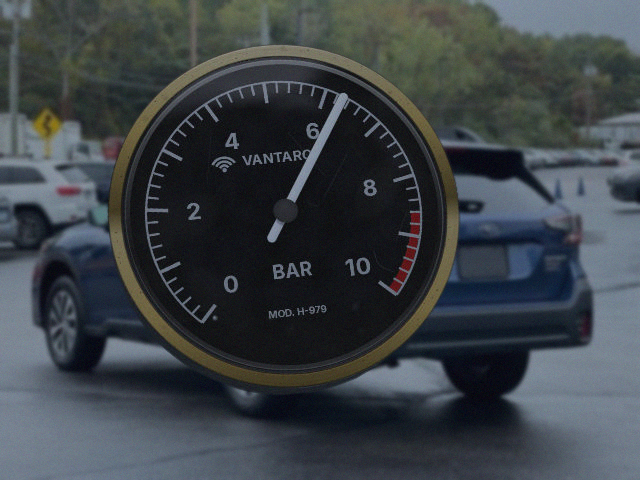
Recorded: 6.3 bar
